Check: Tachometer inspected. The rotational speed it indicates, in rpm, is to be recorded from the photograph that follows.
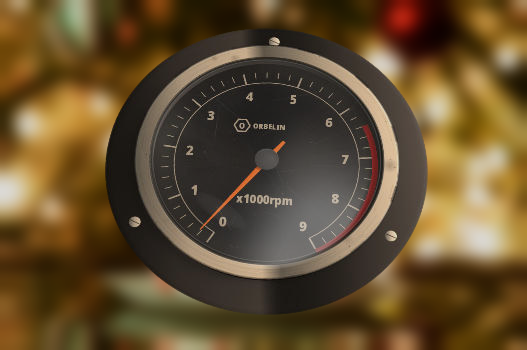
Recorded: 200 rpm
